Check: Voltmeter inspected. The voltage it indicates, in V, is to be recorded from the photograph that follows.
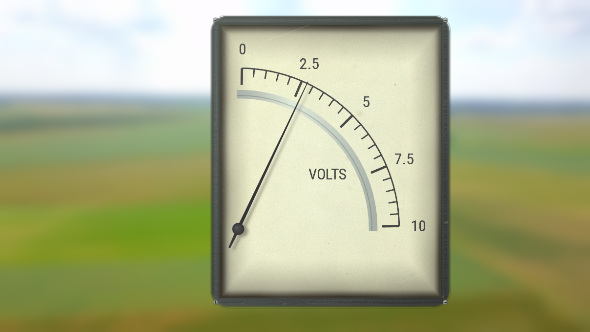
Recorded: 2.75 V
